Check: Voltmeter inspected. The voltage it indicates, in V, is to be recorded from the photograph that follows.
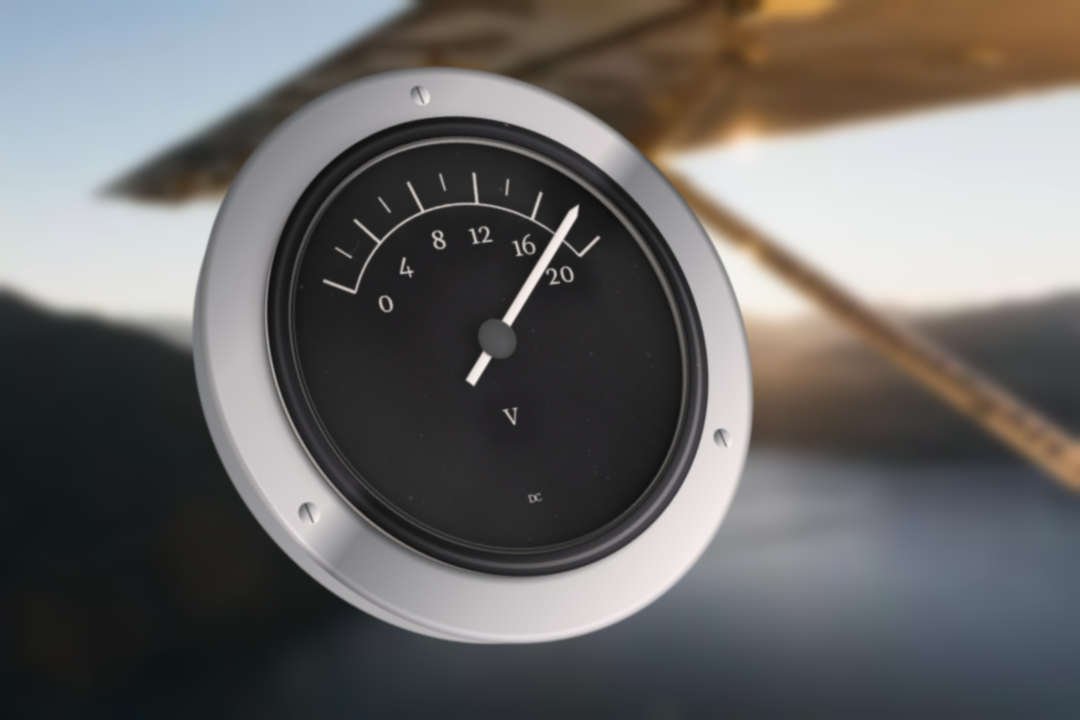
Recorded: 18 V
